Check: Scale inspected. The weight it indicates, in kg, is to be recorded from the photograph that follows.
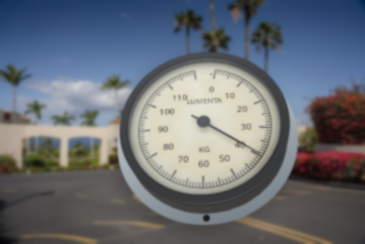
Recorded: 40 kg
